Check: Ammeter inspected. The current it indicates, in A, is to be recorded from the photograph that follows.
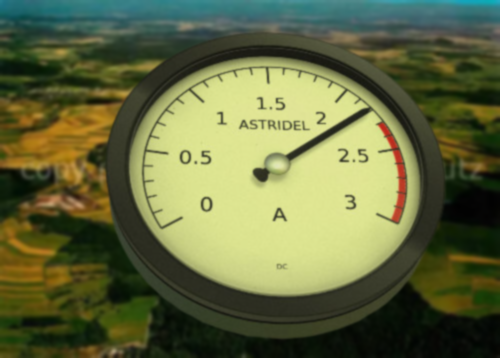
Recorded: 2.2 A
